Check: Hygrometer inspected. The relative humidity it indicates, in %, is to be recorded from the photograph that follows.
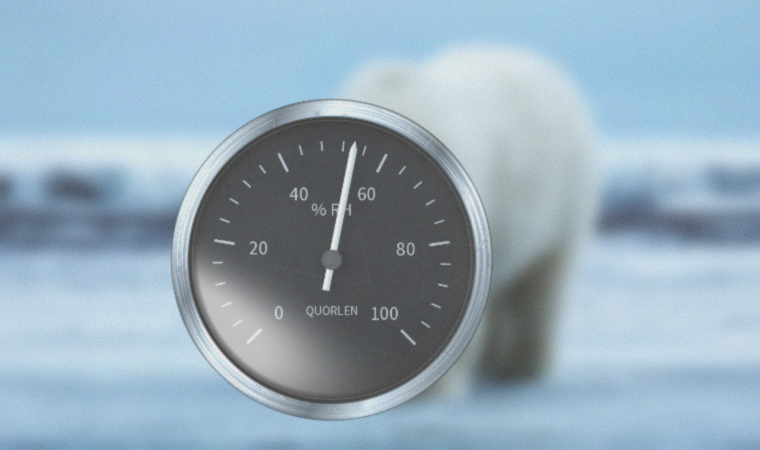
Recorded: 54 %
